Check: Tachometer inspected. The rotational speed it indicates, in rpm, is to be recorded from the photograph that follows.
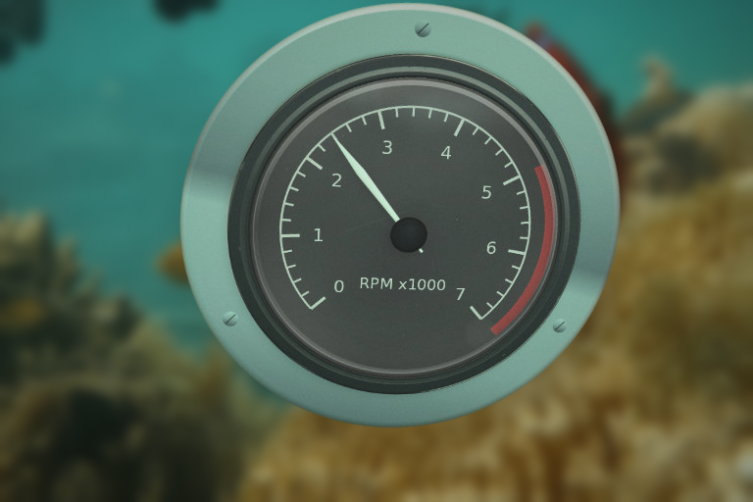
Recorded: 2400 rpm
